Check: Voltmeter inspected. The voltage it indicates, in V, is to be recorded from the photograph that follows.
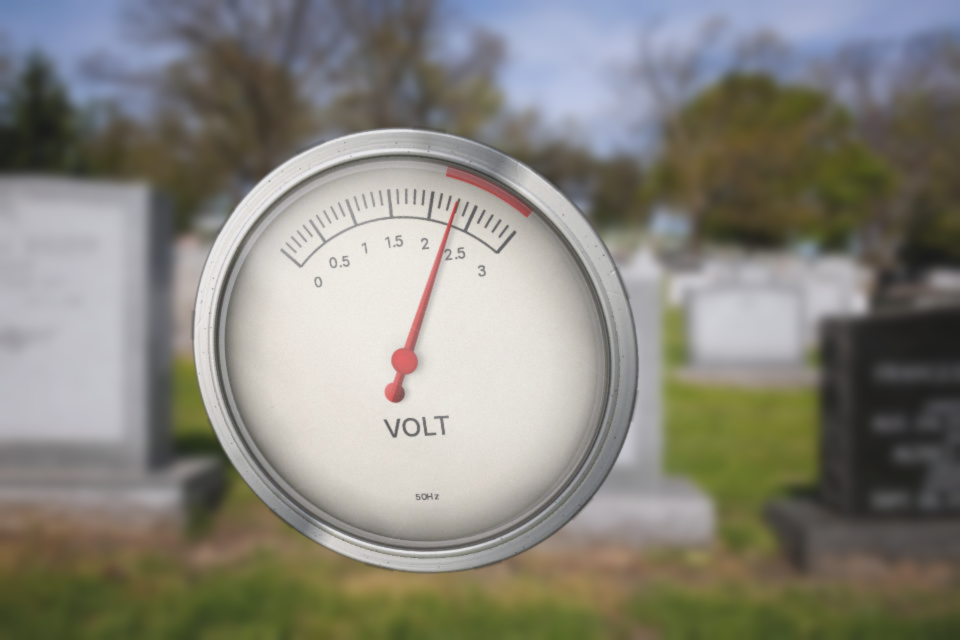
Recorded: 2.3 V
